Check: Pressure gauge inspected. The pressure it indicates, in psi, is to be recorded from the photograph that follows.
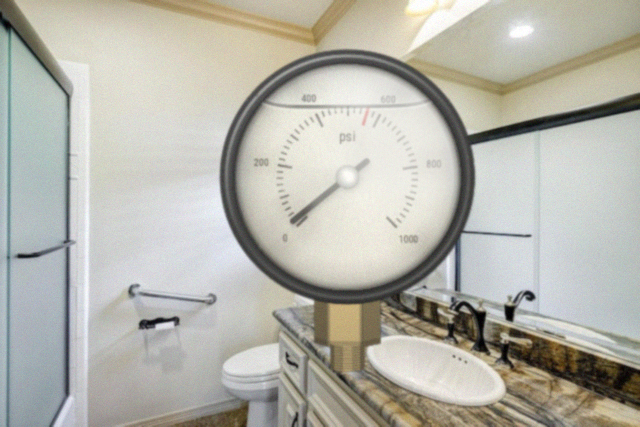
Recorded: 20 psi
